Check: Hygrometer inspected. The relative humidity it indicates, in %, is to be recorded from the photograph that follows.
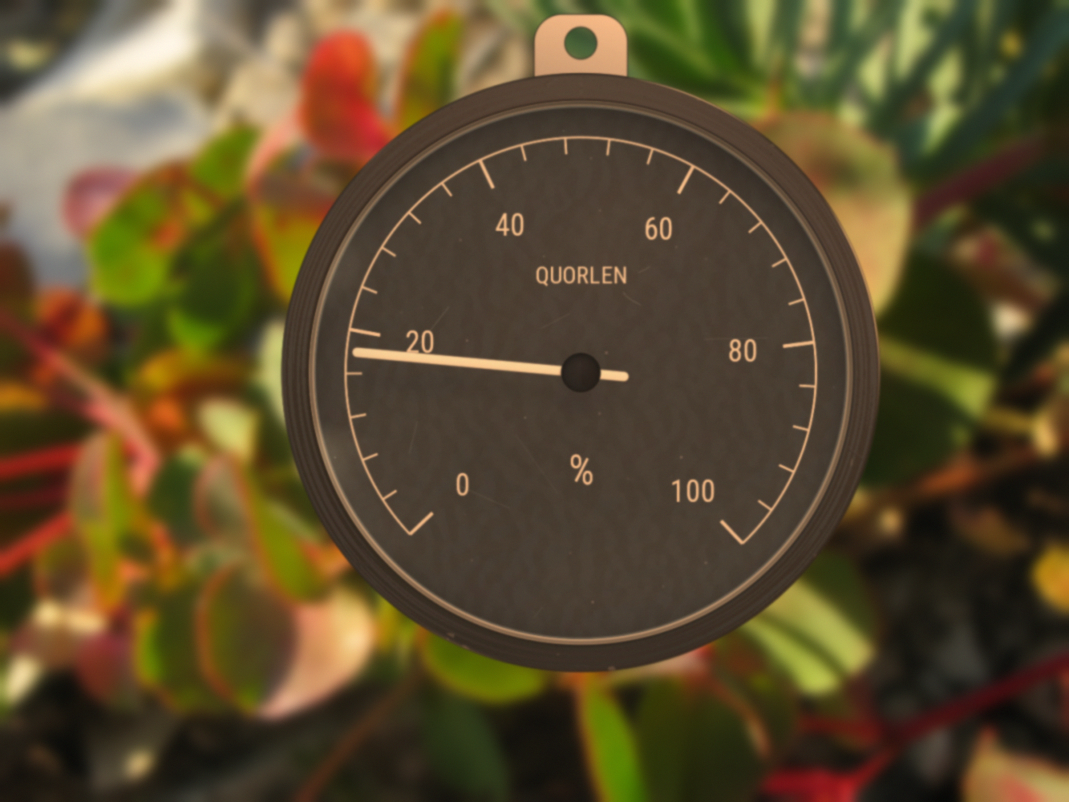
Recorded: 18 %
